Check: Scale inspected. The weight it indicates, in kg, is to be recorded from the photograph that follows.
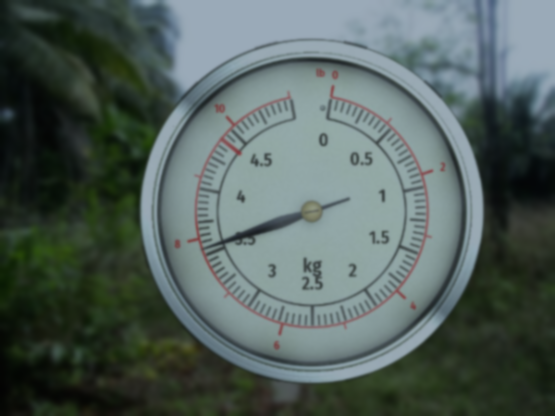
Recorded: 3.55 kg
